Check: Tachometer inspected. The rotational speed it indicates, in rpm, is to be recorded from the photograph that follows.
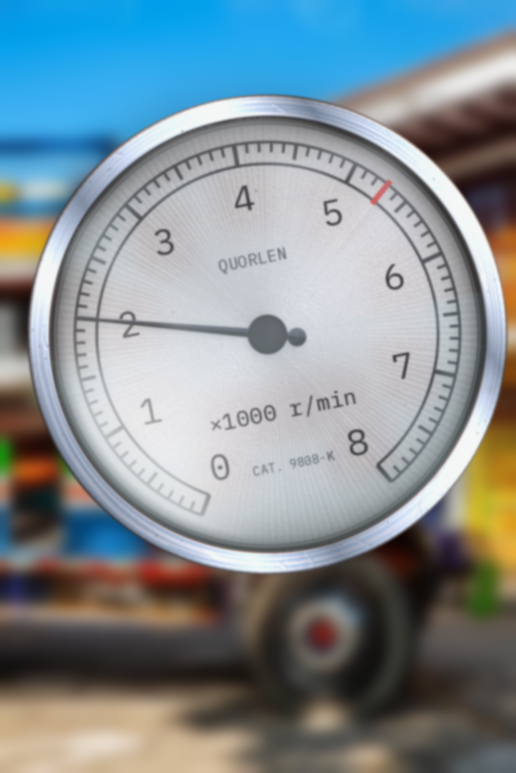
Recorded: 2000 rpm
